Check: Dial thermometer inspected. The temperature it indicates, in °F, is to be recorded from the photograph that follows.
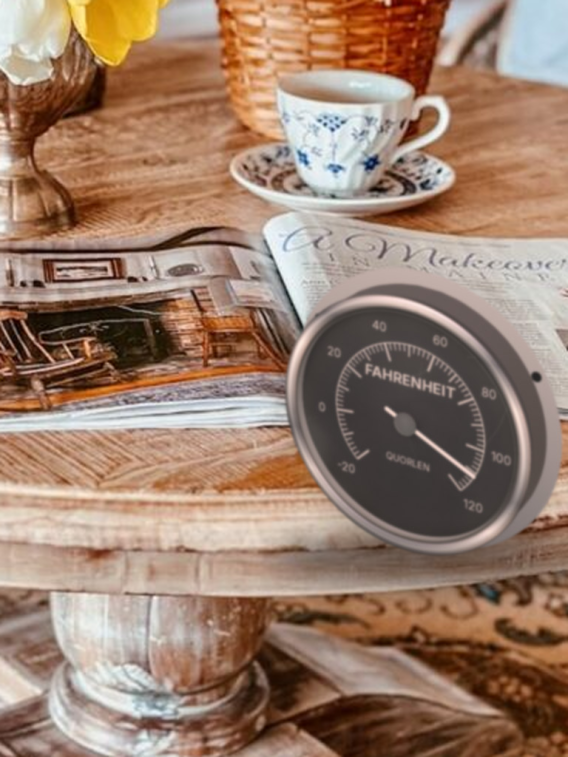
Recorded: 110 °F
